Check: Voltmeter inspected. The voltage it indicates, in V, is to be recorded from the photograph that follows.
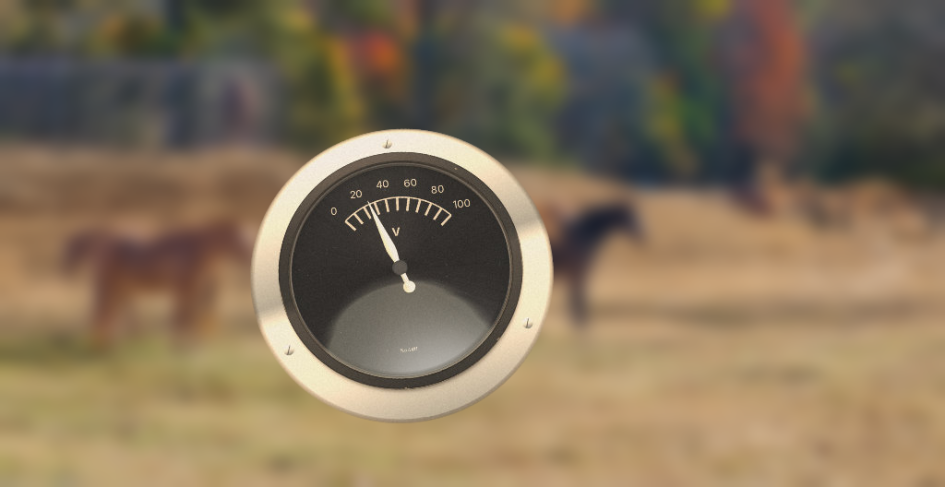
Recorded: 25 V
